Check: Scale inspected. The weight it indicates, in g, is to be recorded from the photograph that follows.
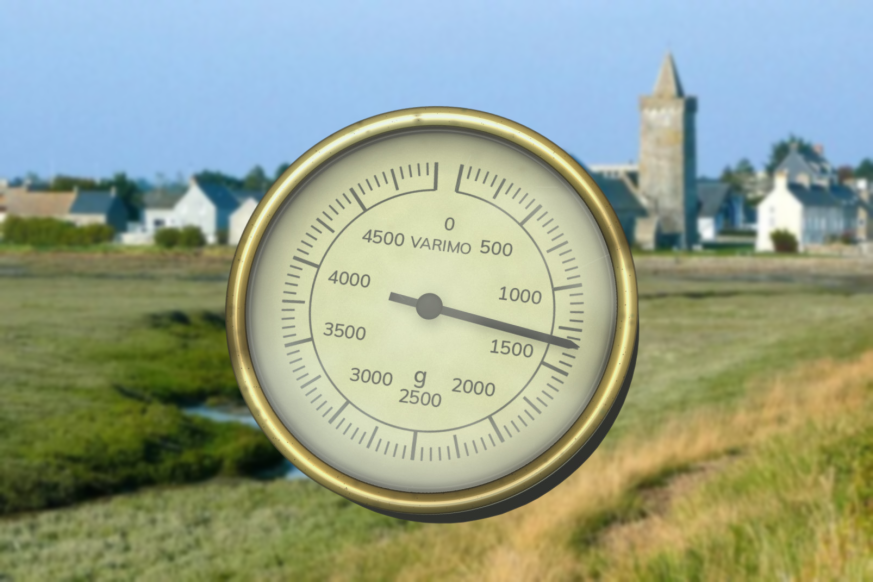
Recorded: 1350 g
